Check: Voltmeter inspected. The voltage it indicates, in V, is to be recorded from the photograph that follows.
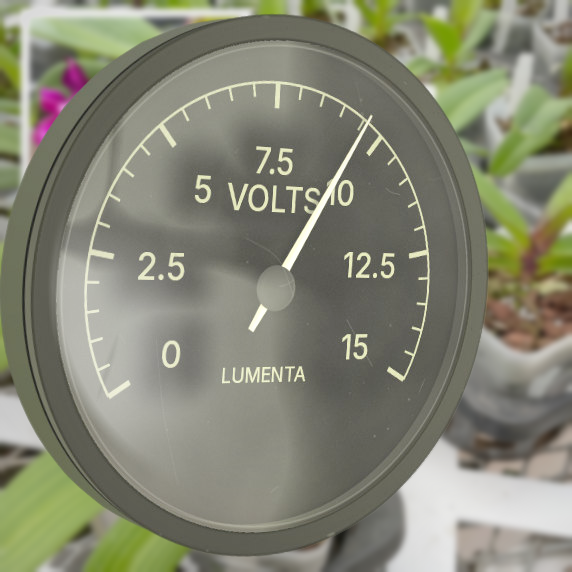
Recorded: 9.5 V
